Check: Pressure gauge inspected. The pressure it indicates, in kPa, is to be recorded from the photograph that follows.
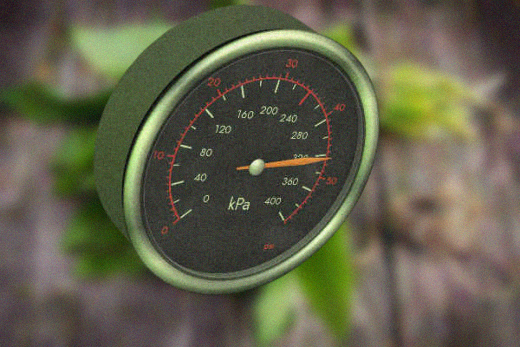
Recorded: 320 kPa
